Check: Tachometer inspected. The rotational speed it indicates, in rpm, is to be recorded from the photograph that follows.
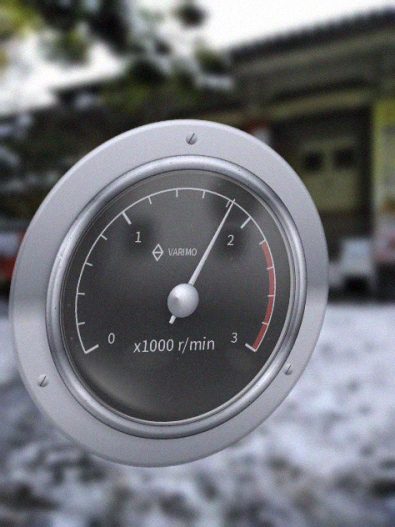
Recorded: 1800 rpm
